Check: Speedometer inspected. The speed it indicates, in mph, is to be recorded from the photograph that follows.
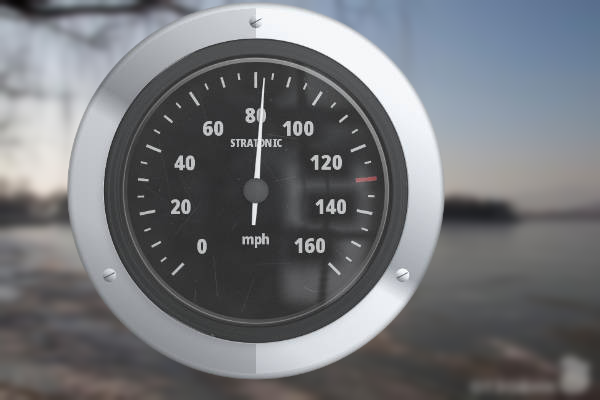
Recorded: 82.5 mph
